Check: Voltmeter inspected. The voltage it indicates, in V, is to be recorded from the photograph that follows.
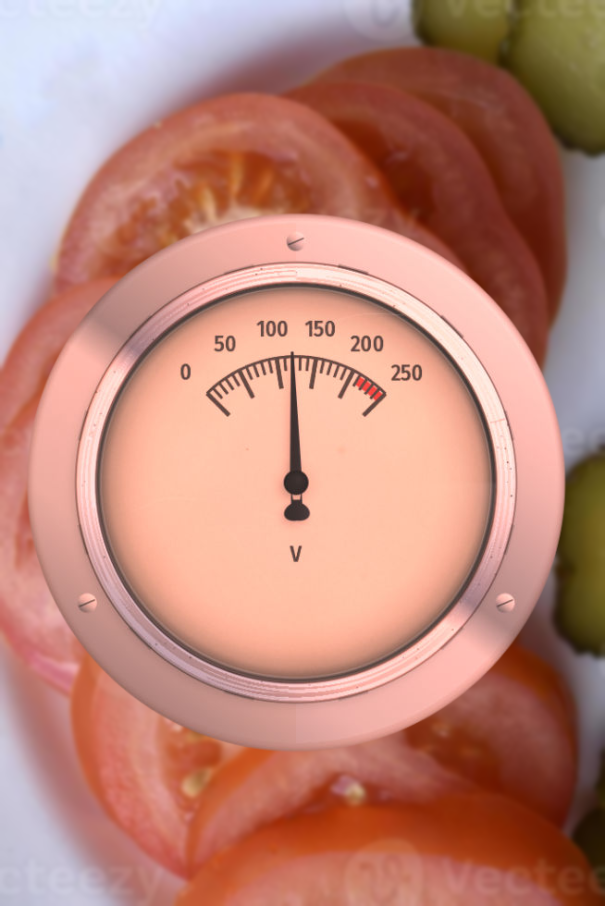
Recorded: 120 V
